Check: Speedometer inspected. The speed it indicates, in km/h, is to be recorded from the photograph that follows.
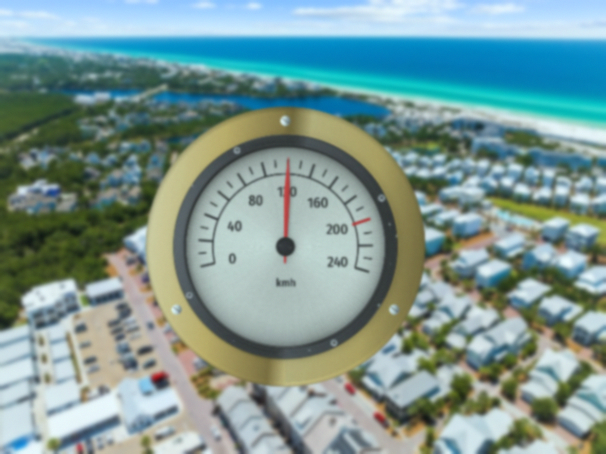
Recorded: 120 km/h
